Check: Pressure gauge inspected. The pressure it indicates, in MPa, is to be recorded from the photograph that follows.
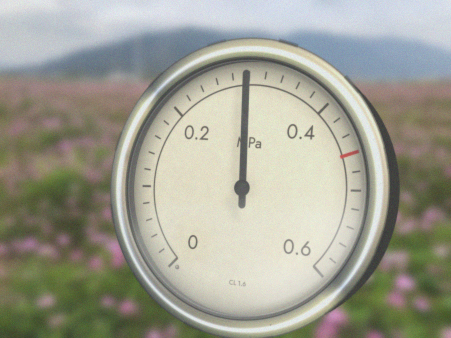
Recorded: 0.3 MPa
